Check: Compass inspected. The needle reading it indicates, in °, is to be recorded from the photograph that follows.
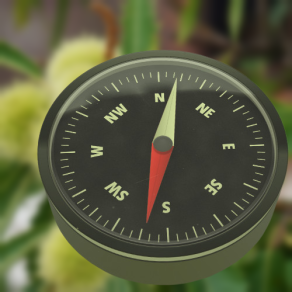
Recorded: 192.5 °
